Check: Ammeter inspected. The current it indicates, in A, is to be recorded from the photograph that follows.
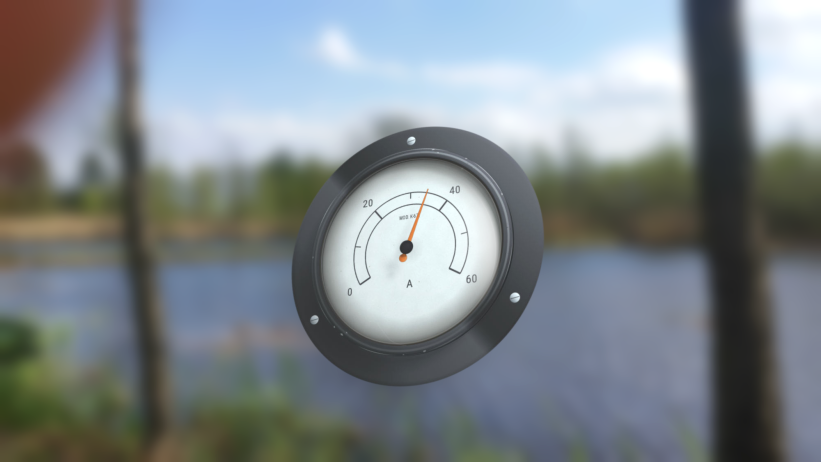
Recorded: 35 A
